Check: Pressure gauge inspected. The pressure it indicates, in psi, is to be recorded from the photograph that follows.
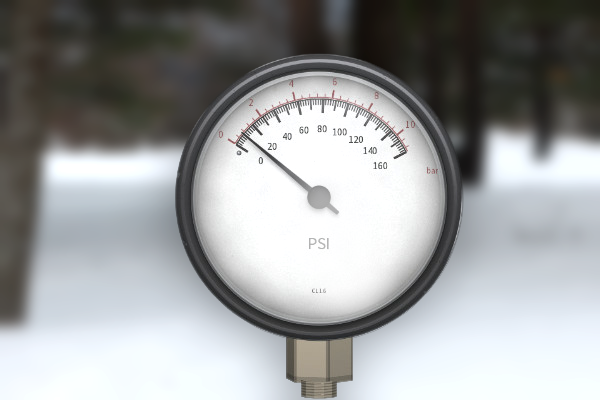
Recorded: 10 psi
